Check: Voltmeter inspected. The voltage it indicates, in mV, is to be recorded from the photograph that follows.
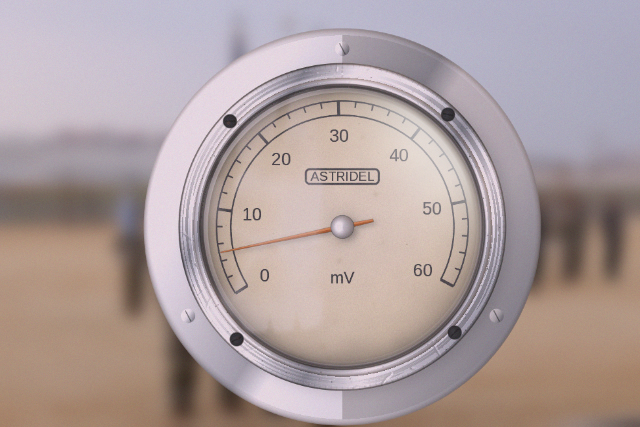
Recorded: 5 mV
